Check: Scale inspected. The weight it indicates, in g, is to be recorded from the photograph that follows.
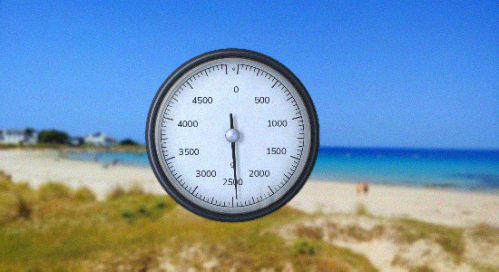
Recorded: 2450 g
